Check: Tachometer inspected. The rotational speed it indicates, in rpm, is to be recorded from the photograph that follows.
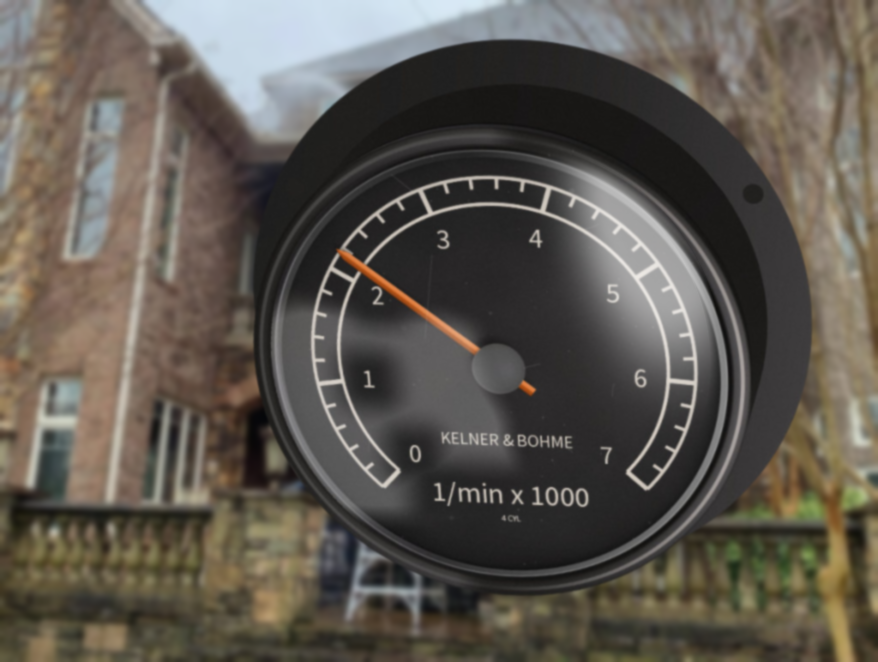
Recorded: 2200 rpm
